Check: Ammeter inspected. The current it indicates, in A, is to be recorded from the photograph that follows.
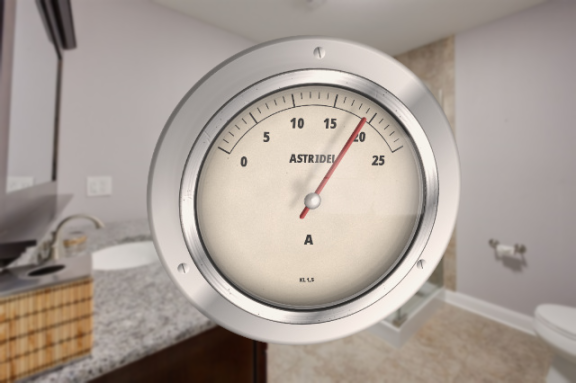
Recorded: 19 A
